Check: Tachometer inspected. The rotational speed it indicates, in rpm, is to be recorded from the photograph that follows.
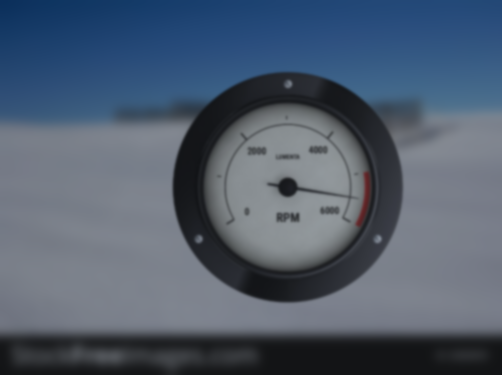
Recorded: 5500 rpm
